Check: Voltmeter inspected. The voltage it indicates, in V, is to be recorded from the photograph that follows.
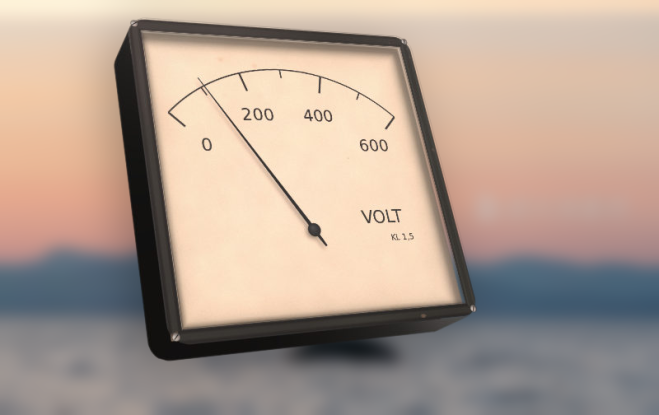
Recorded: 100 V
